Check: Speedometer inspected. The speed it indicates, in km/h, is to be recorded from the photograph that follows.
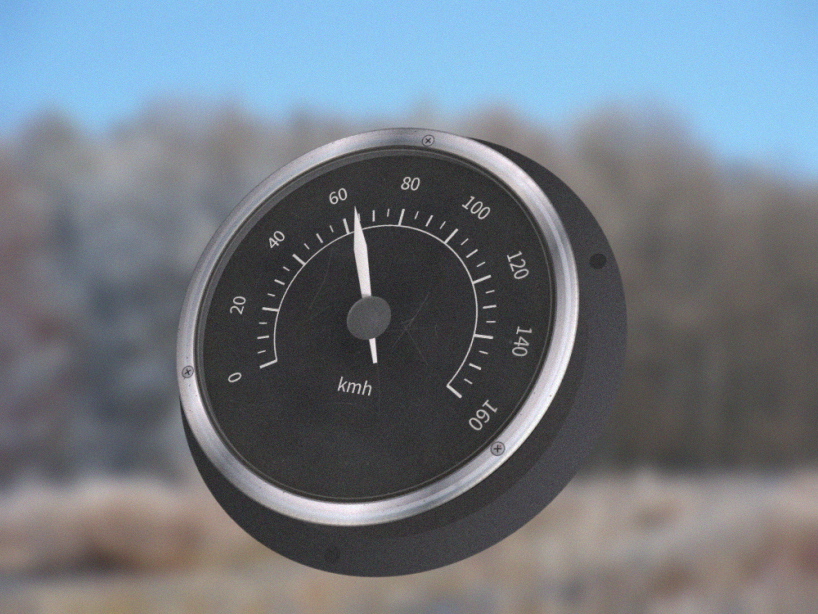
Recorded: 65 km/h
